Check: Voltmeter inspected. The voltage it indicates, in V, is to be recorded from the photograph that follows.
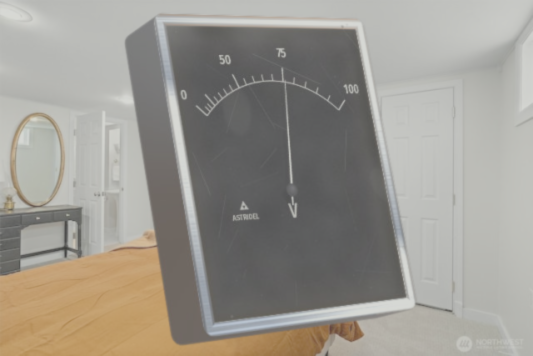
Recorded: 75 V
